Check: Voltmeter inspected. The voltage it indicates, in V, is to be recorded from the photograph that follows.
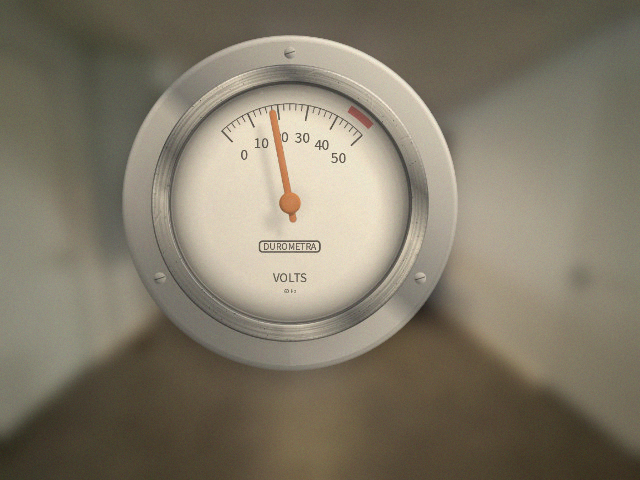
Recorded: 18 V
